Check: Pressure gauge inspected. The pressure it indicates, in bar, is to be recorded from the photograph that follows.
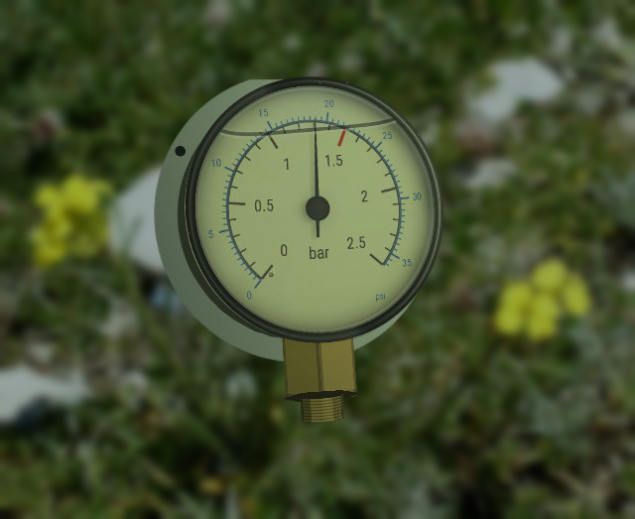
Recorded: 1.3 bar
